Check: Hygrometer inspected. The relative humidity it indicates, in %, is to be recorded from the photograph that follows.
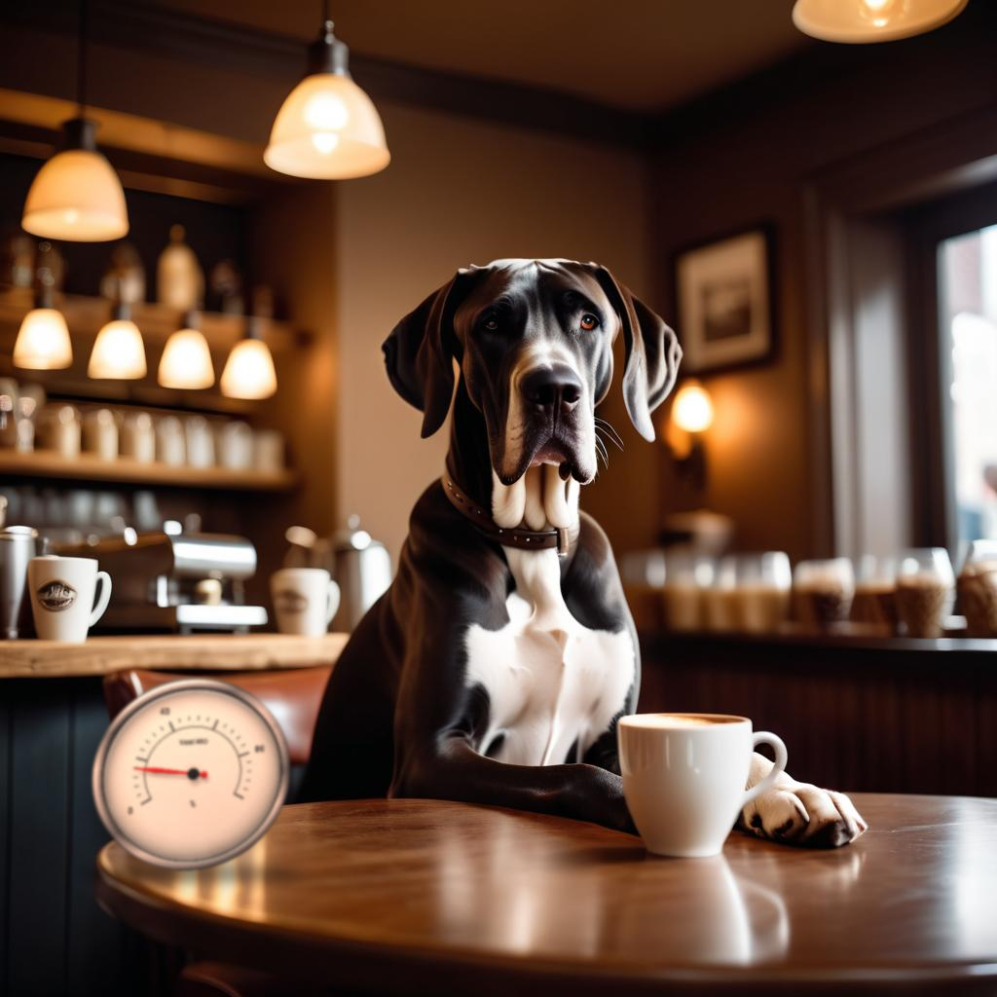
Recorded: 16 %
